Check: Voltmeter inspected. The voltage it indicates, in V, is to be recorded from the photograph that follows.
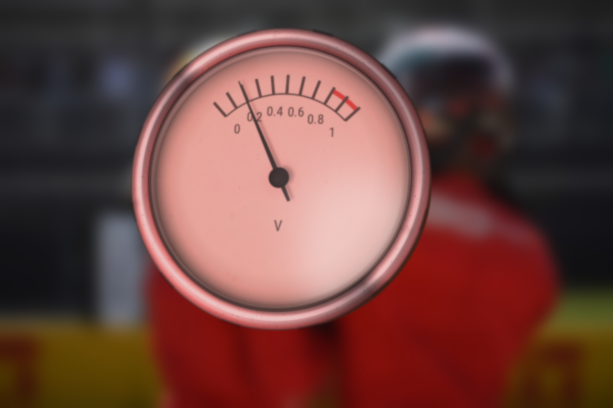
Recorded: 0.2 V
